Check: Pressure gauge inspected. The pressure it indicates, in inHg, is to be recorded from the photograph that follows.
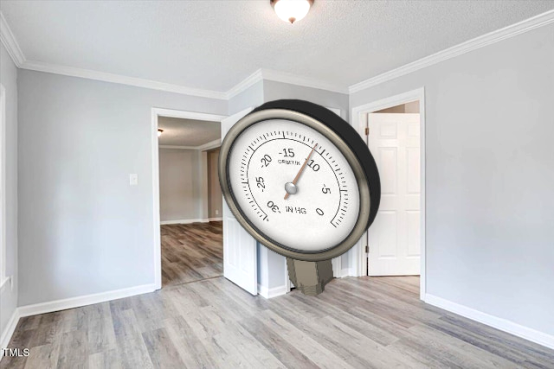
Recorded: -11 inHg
